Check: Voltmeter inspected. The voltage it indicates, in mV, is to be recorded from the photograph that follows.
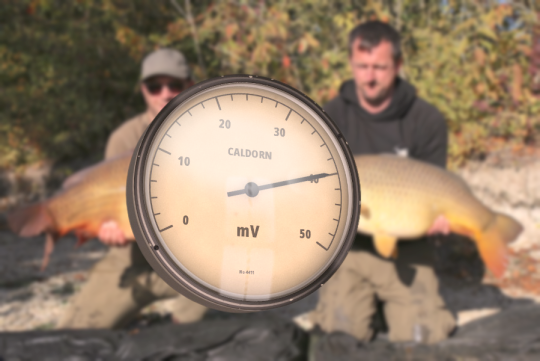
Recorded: 40 mV
